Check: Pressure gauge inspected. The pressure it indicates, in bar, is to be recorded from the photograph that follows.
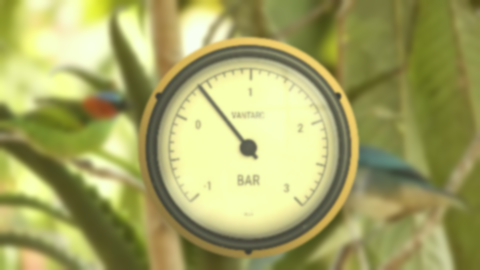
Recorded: 0.4 bar
